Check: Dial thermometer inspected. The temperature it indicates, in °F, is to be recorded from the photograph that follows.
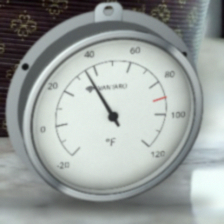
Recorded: 35 °F
